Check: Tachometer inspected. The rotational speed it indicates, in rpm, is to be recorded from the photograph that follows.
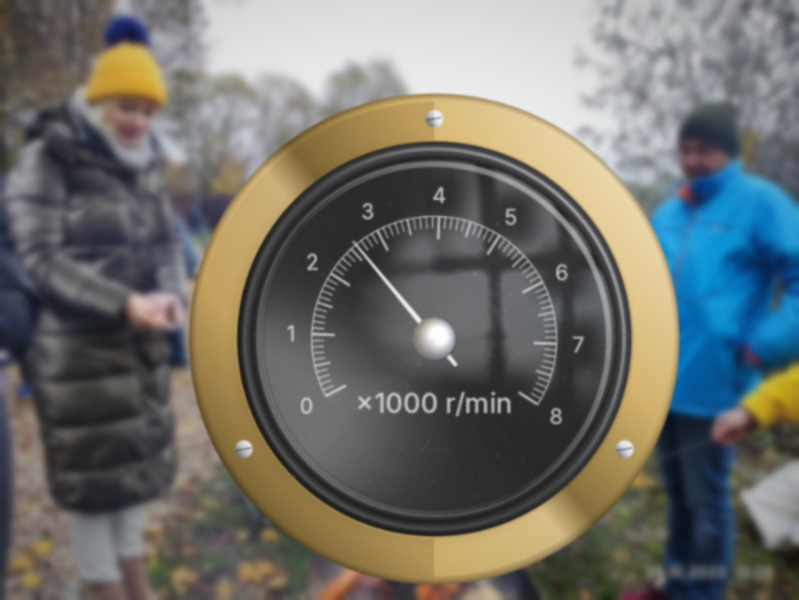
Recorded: 2600 rpm
